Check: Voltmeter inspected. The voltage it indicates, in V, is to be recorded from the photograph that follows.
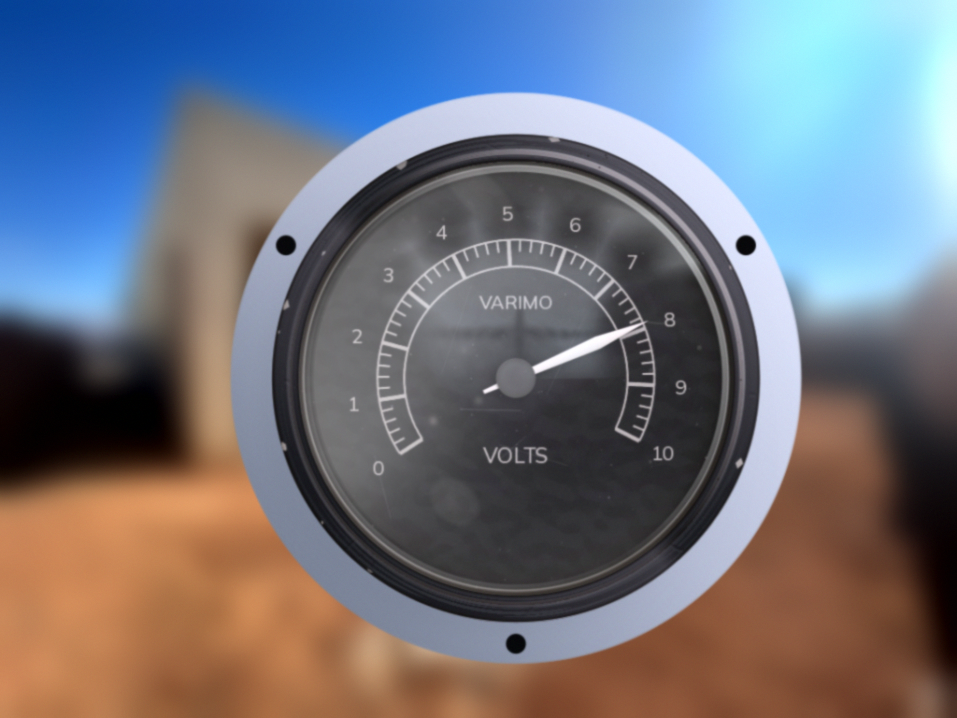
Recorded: 7.9 V
